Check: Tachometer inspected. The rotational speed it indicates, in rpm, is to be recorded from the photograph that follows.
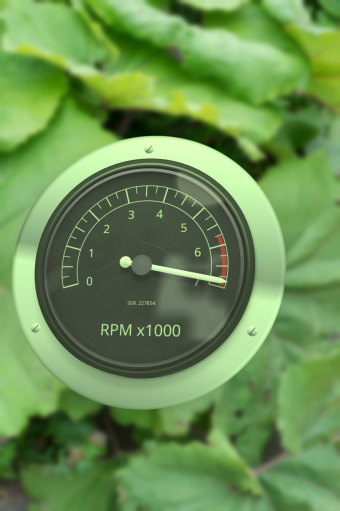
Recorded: 6875 rpm
